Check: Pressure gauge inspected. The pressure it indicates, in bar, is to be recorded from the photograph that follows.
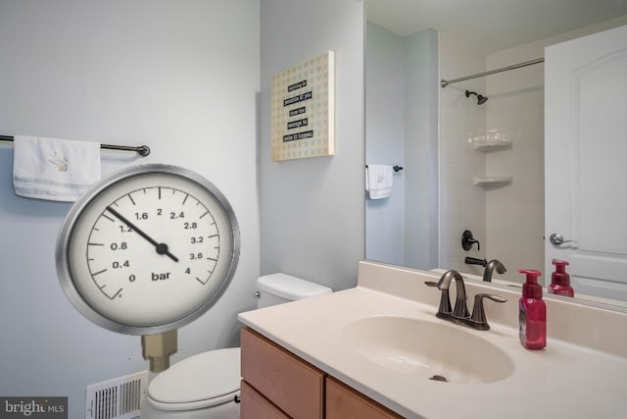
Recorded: 1.3 bar
